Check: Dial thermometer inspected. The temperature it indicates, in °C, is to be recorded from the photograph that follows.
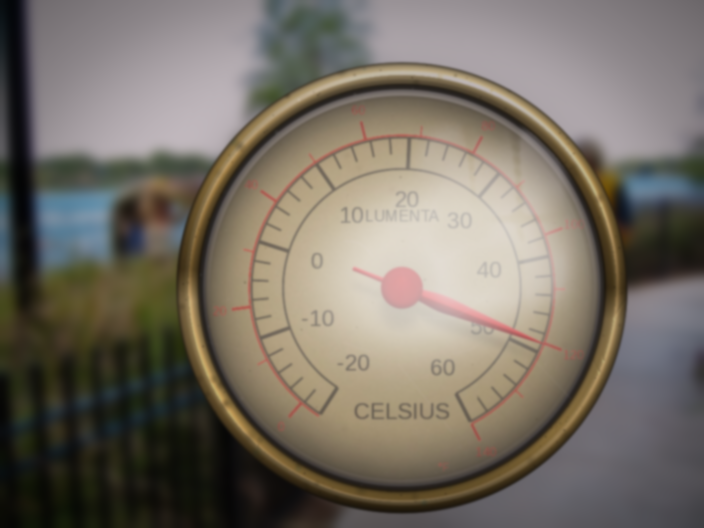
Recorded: 49 °C
